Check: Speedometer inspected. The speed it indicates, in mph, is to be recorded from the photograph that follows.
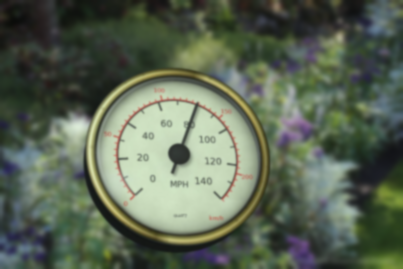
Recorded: 80 mph
